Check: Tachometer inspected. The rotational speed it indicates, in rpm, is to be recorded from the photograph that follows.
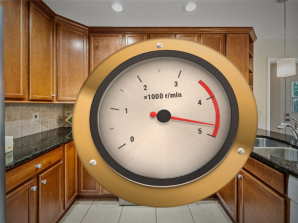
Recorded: 4750 rpm
